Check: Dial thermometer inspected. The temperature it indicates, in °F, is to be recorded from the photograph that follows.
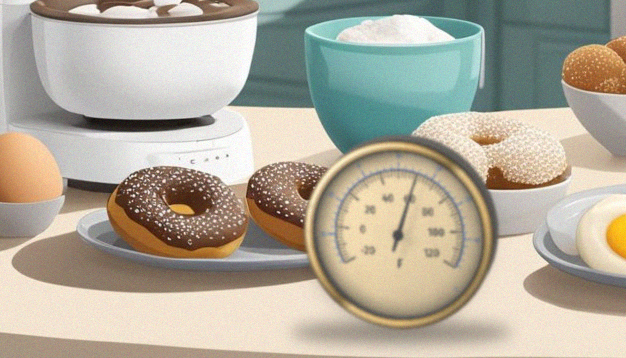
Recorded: 60 °F
